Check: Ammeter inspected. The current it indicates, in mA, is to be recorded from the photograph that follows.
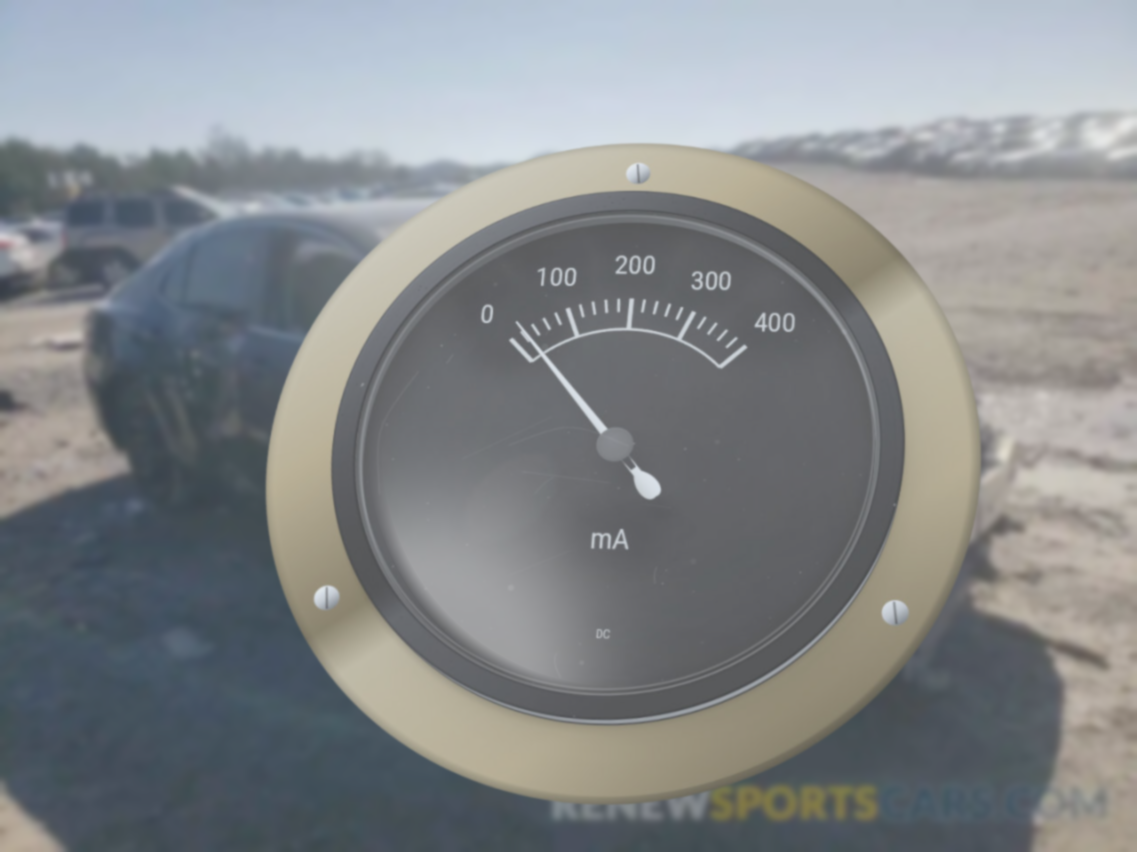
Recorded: 20 mA
